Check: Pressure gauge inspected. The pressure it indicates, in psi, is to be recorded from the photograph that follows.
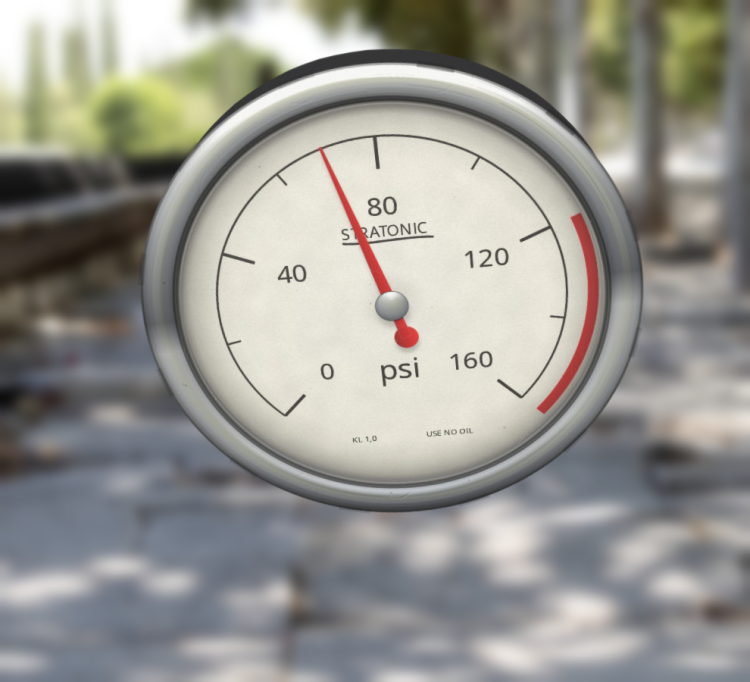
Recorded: 70 psi
